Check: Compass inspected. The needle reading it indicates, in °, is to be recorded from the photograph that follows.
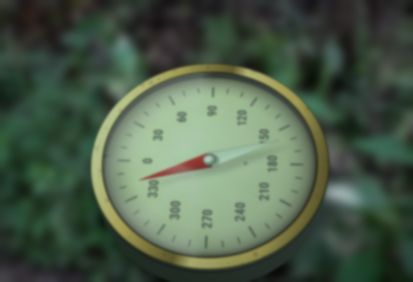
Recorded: 340 °
